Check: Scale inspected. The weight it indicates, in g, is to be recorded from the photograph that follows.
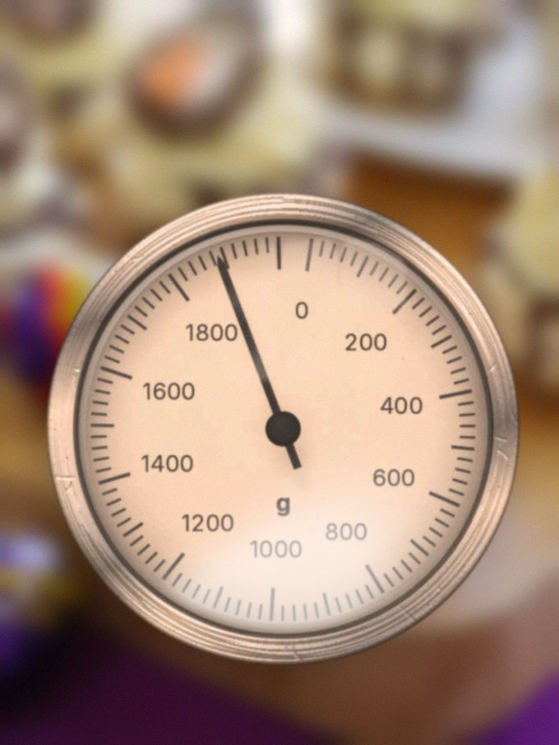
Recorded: 1890 g
